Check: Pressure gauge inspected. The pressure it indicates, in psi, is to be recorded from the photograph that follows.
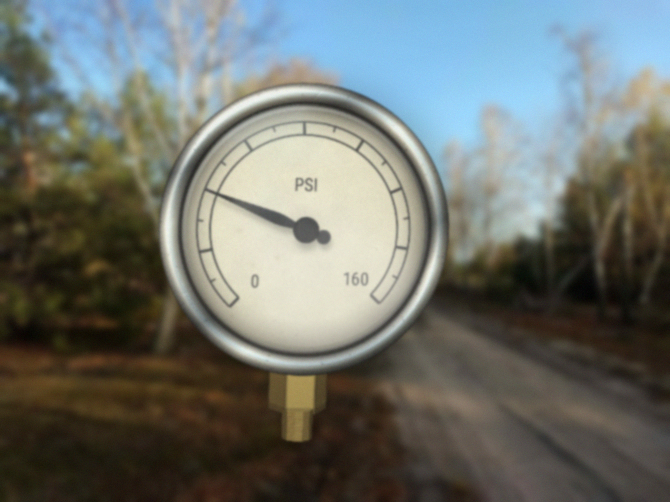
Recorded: 40 psi
